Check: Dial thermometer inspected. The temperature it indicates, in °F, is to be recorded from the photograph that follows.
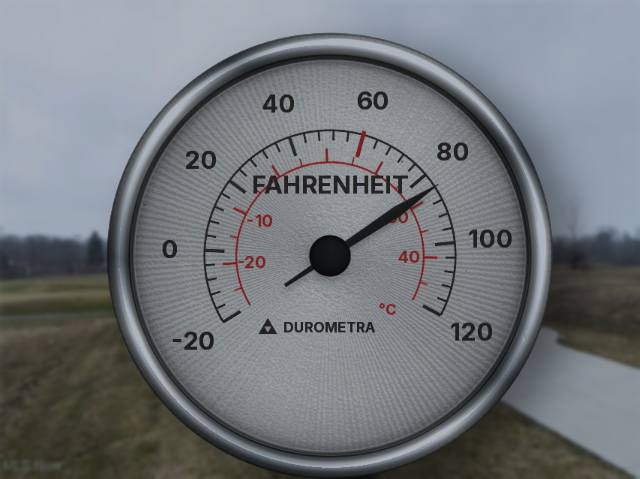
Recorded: 84 °F
